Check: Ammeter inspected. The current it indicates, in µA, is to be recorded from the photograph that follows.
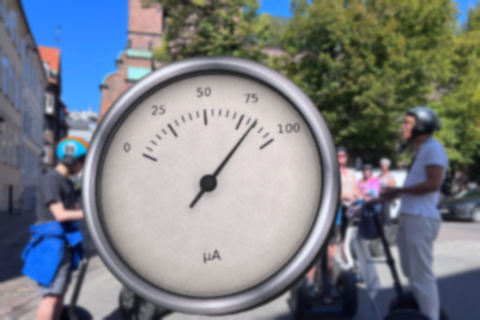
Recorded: 85 µA
